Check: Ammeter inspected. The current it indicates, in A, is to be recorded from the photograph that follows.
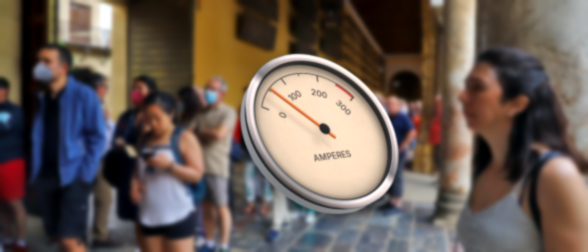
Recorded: 50 A
